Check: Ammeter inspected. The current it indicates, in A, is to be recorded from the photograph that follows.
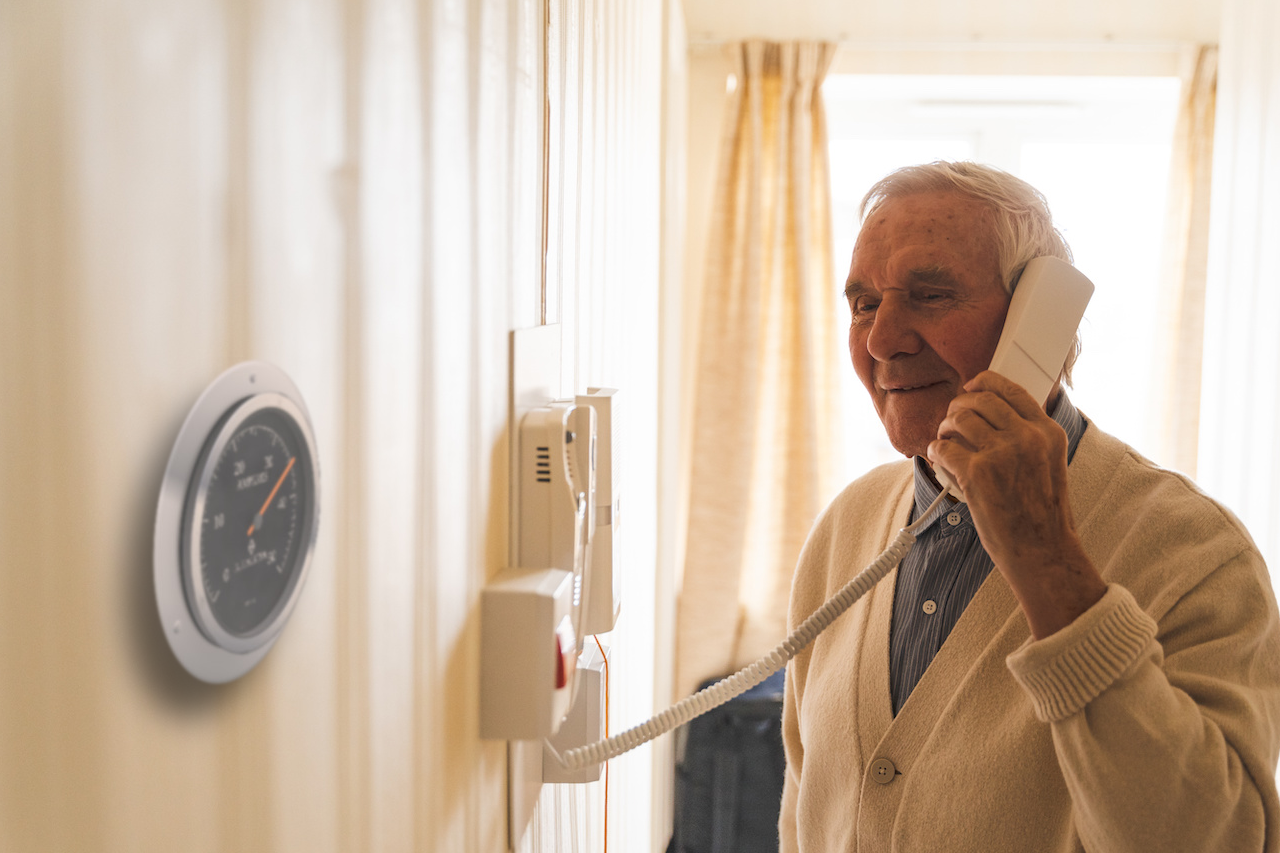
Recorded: 35 A
